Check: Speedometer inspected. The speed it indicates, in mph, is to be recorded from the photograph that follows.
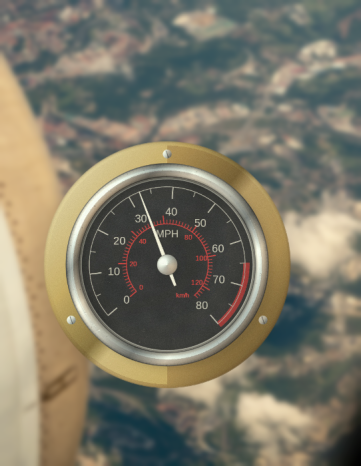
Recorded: 32.5 mph
